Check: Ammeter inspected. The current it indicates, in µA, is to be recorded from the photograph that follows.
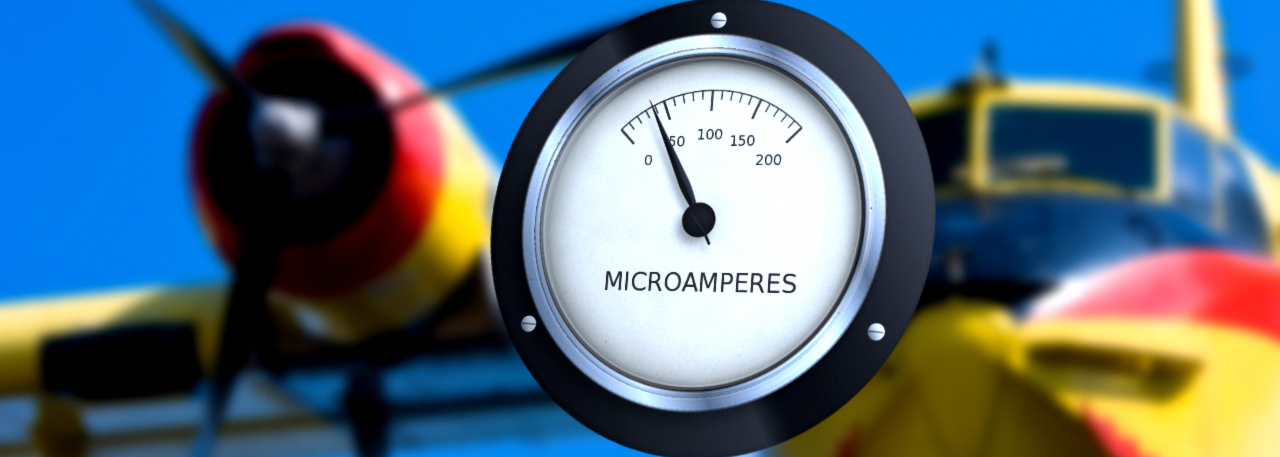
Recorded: 40 µA
